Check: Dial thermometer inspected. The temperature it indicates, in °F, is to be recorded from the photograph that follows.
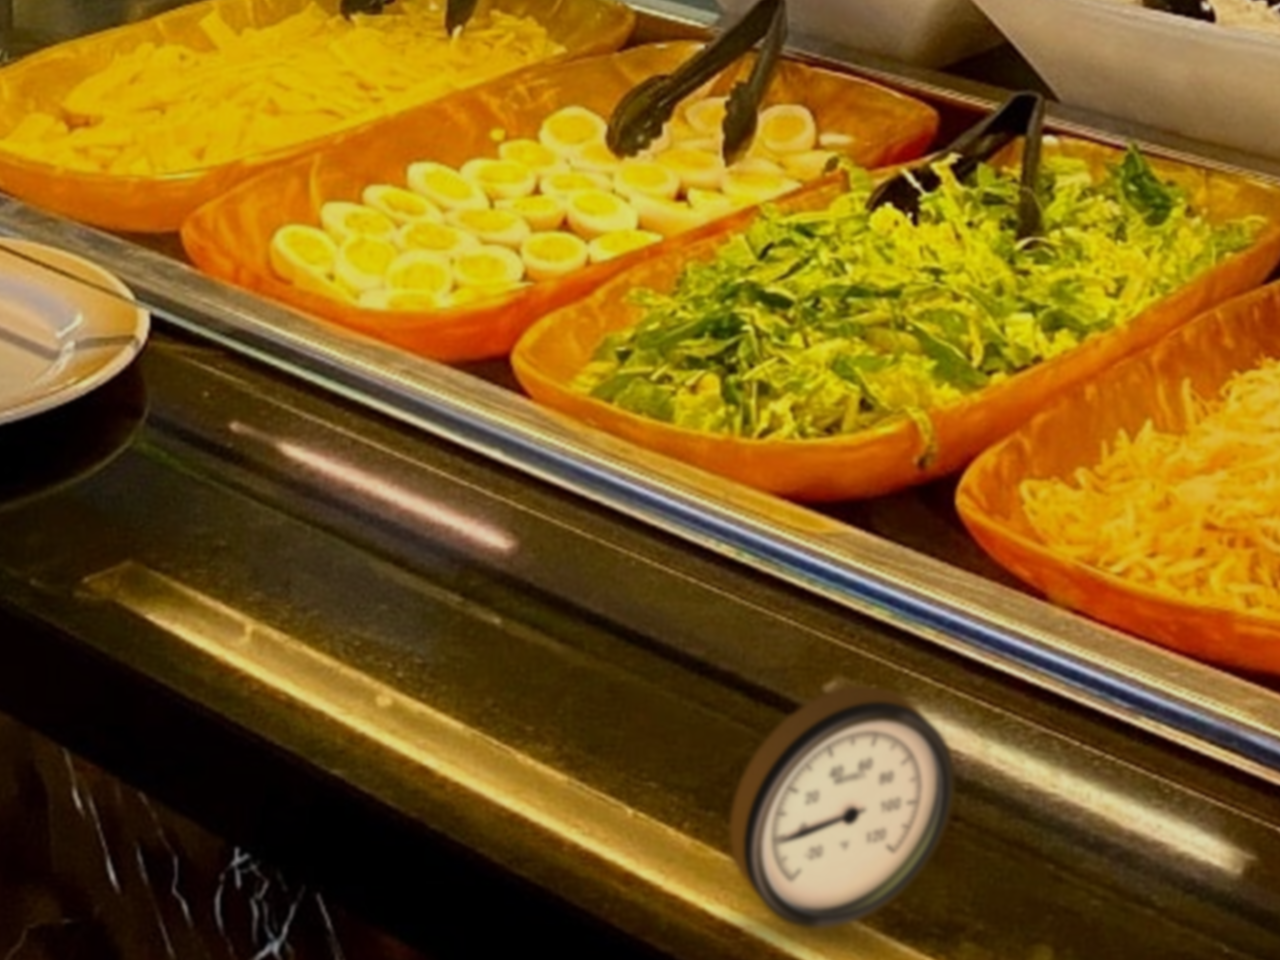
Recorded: 0 °F
